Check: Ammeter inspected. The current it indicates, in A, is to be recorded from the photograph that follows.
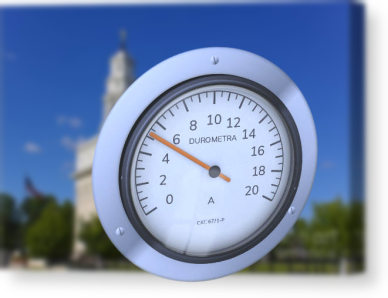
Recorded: 5.25 A
